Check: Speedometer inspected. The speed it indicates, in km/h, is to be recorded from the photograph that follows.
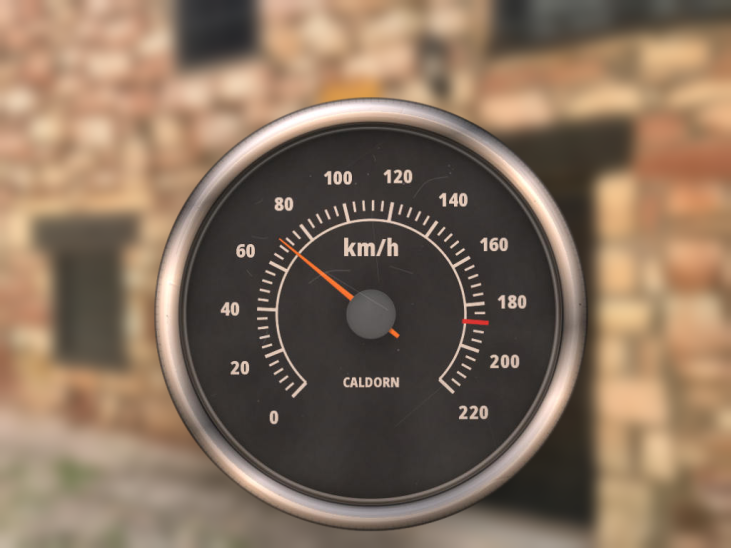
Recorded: 70 km/h
